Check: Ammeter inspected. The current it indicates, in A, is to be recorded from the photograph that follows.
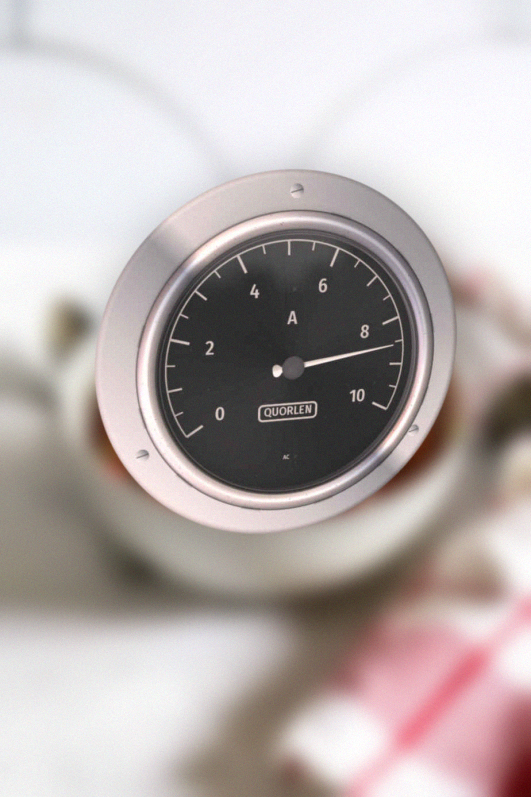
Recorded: 8.5 A
